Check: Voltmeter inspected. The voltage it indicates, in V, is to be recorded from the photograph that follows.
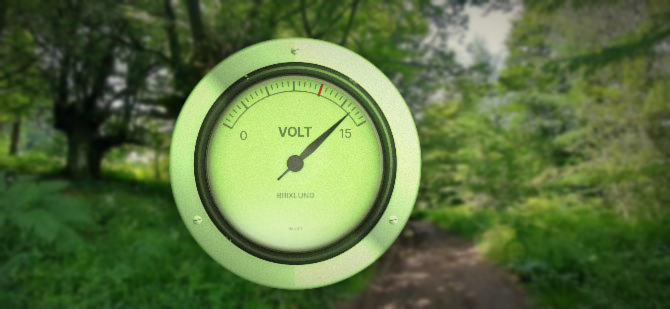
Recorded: 13.5 V
